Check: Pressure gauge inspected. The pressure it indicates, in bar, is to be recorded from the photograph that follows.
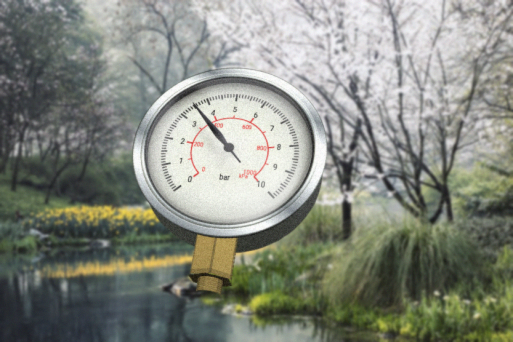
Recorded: 3.5 bar
